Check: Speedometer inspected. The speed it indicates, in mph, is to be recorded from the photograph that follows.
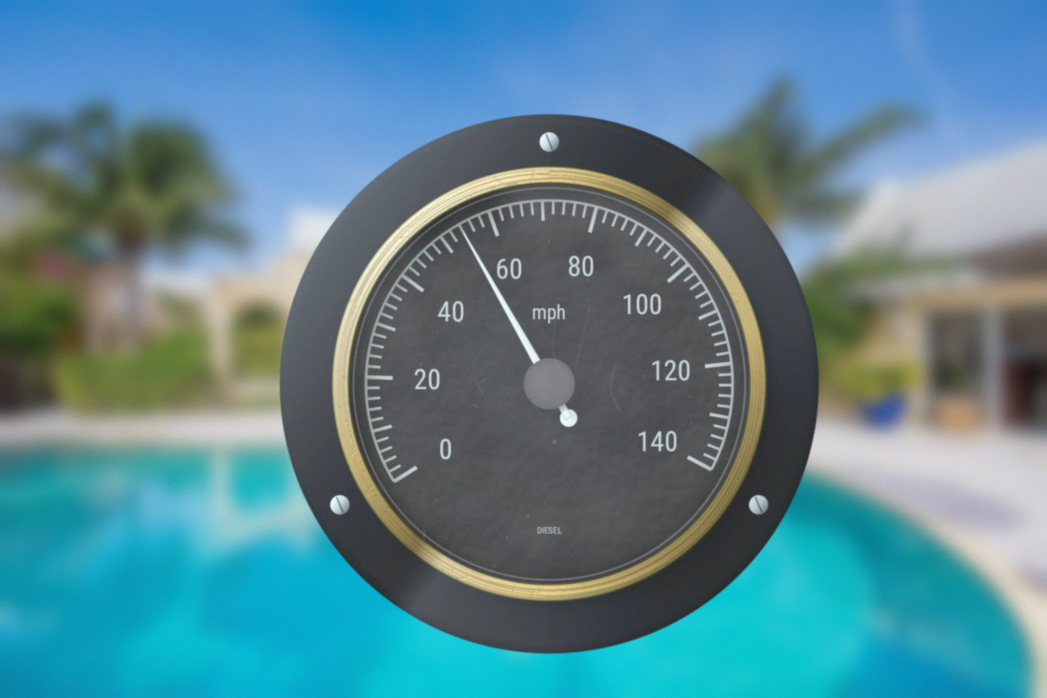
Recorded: 54 mph
